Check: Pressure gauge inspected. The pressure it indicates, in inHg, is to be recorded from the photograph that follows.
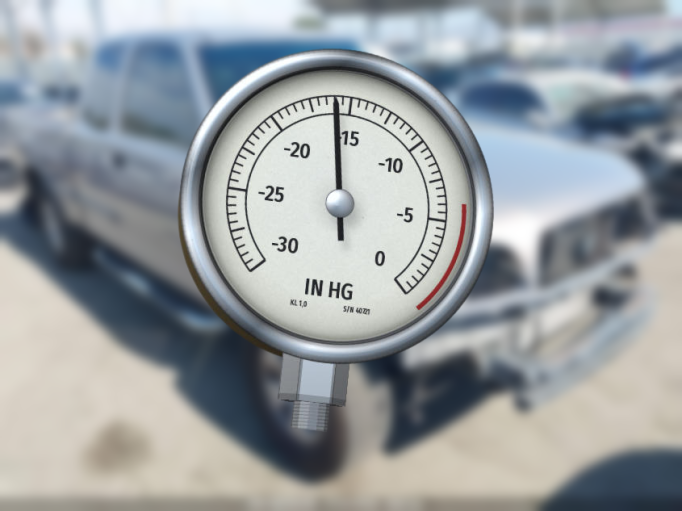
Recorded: -16 inHg
